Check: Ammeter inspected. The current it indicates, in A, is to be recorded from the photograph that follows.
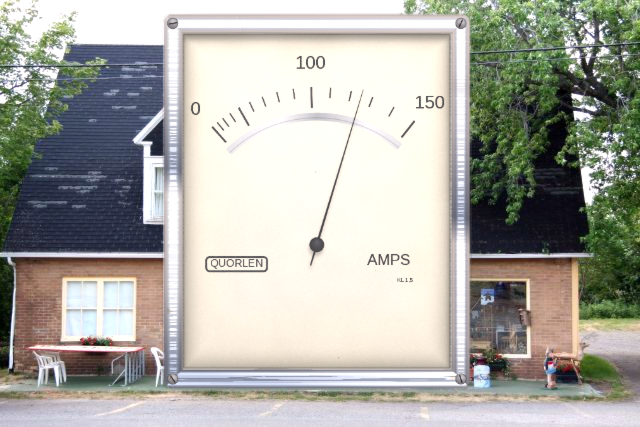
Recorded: 125 A
